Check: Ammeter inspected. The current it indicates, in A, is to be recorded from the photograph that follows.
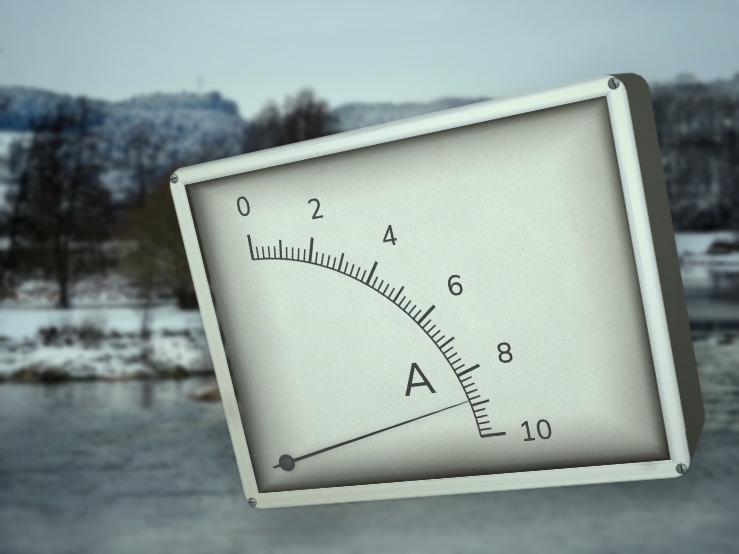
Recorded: 8.8 A
